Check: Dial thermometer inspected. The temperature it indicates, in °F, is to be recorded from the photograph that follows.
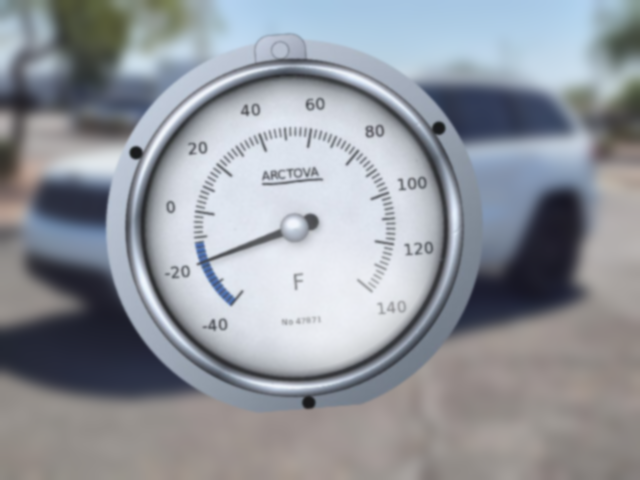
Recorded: -20 °F
